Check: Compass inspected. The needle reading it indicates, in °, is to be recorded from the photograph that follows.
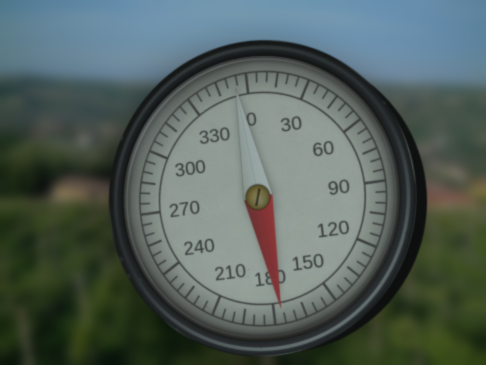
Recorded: 175 °
